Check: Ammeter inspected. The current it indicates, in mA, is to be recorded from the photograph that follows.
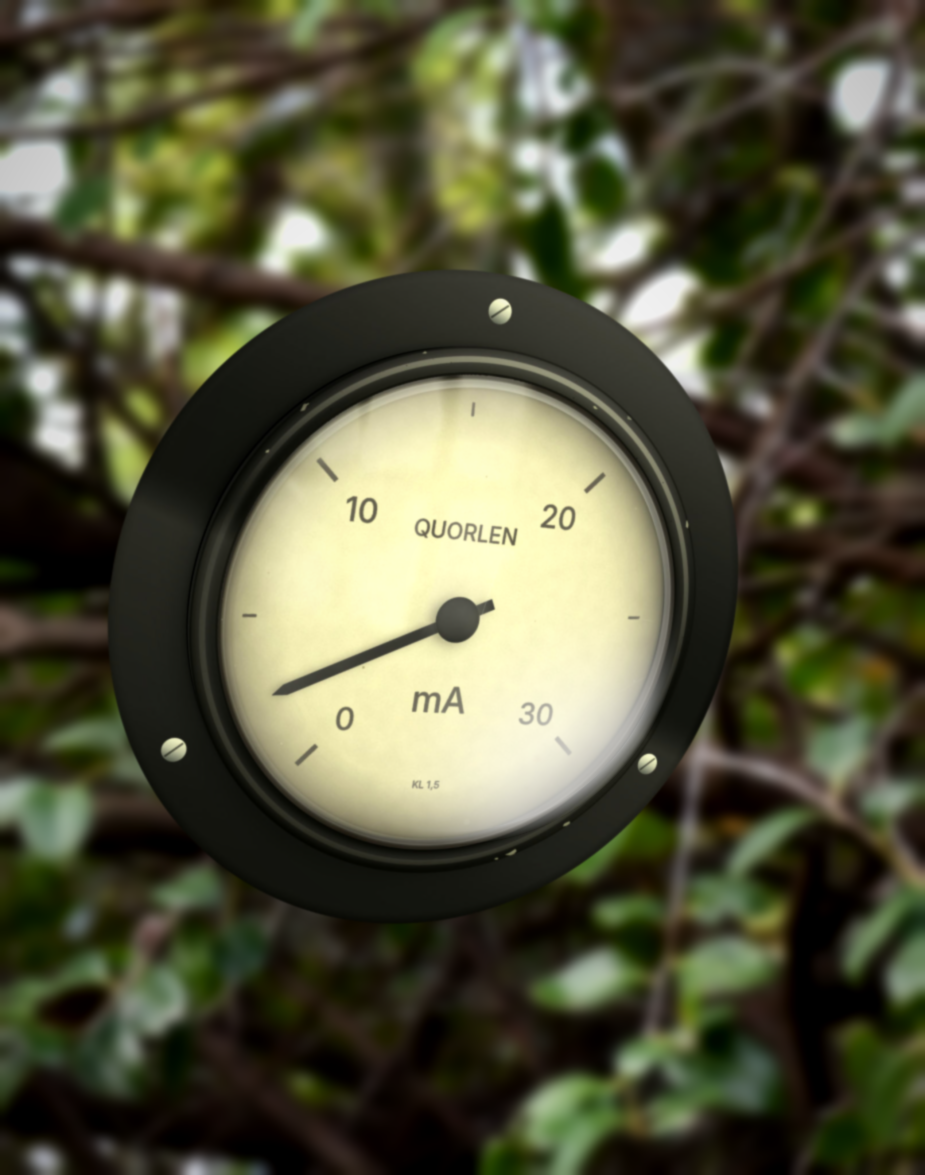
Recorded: 2.5 mA
